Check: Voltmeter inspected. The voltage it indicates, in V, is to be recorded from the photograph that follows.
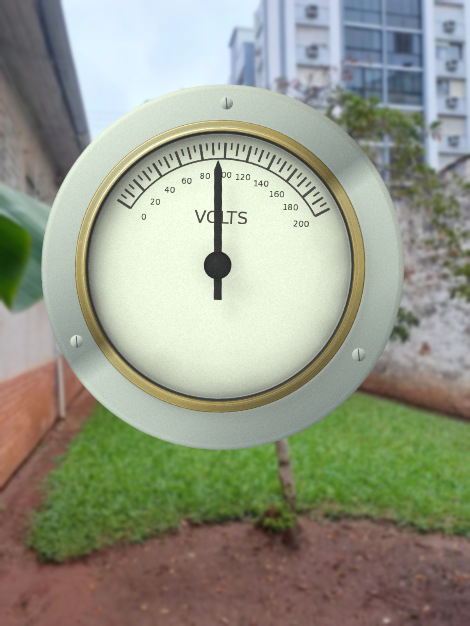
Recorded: 95 V
